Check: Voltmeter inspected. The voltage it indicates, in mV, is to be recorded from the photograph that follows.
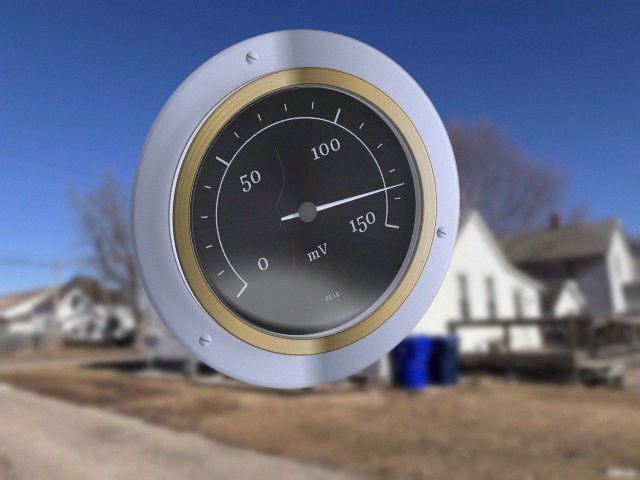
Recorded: 135 mV
